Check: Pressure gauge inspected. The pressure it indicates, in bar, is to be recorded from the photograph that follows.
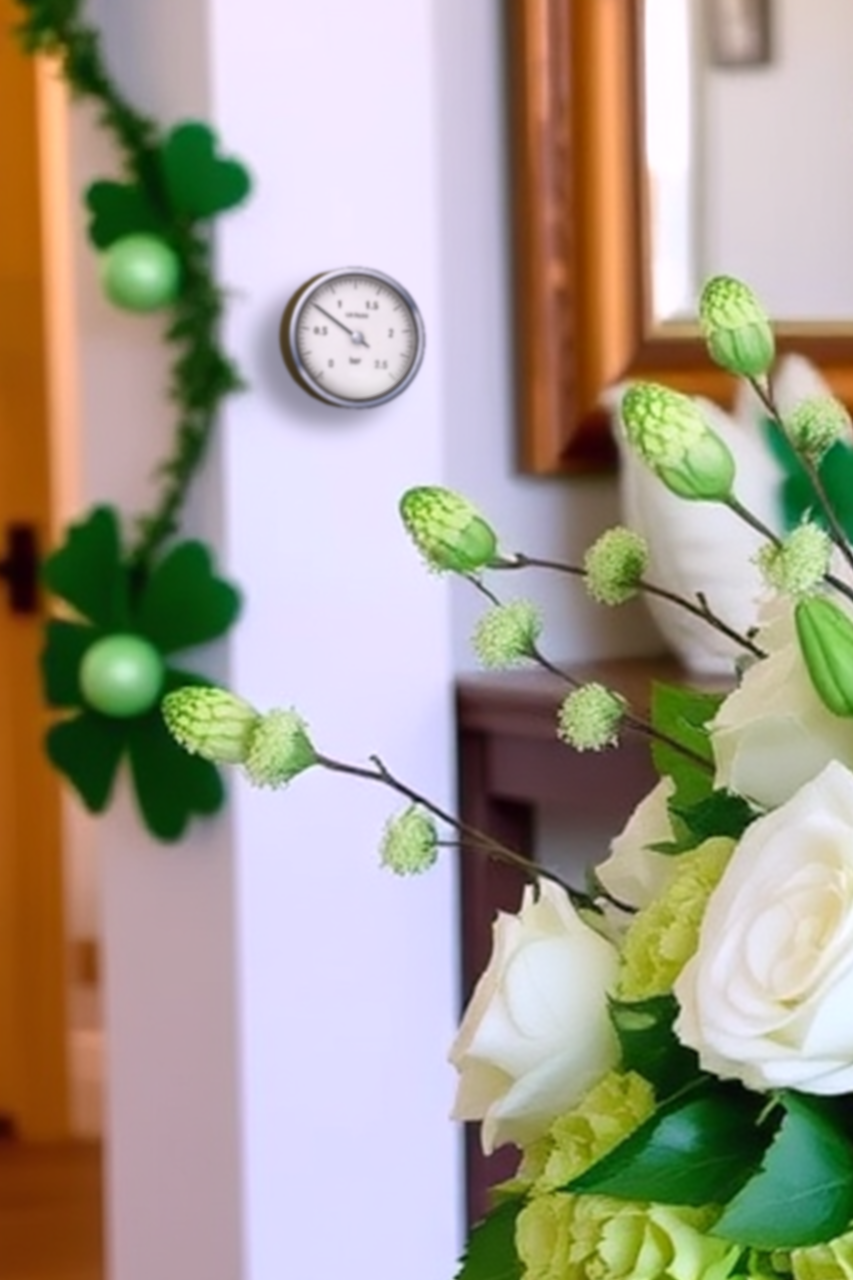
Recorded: 0.75 bar
